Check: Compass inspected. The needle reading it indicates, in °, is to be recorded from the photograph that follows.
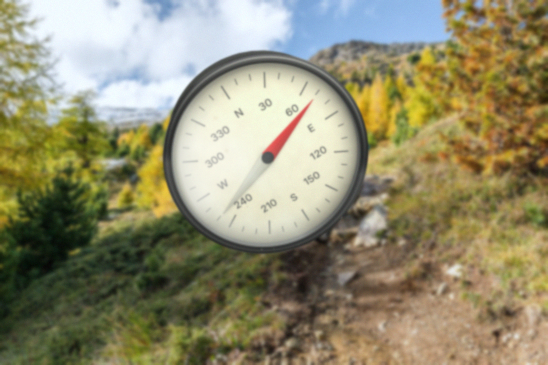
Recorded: 70 °
